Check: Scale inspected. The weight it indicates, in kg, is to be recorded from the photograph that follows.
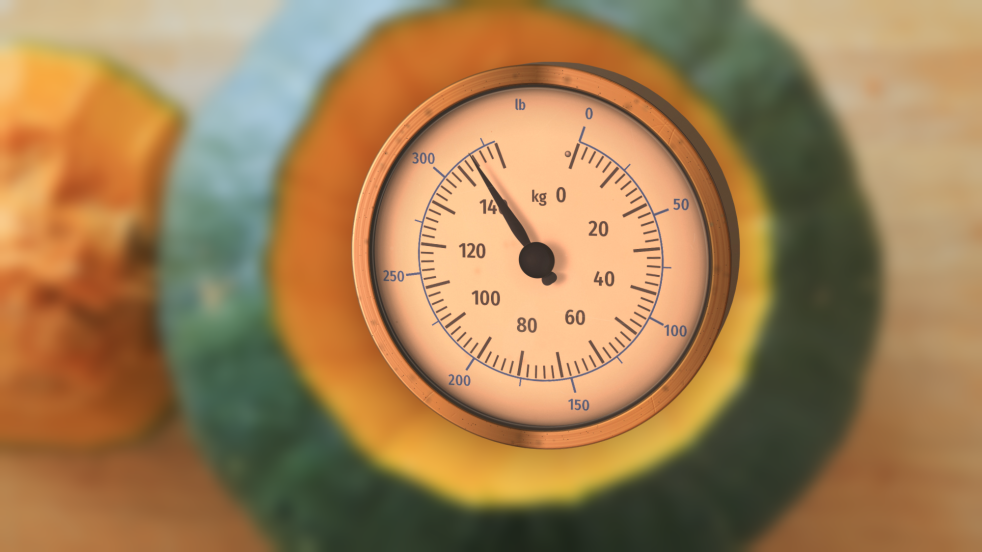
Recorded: 144 kg
